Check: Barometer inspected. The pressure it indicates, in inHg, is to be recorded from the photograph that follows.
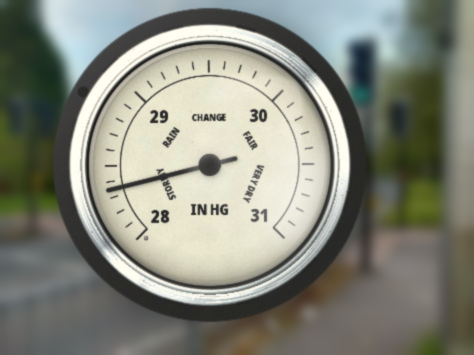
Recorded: 28.35 inHg
